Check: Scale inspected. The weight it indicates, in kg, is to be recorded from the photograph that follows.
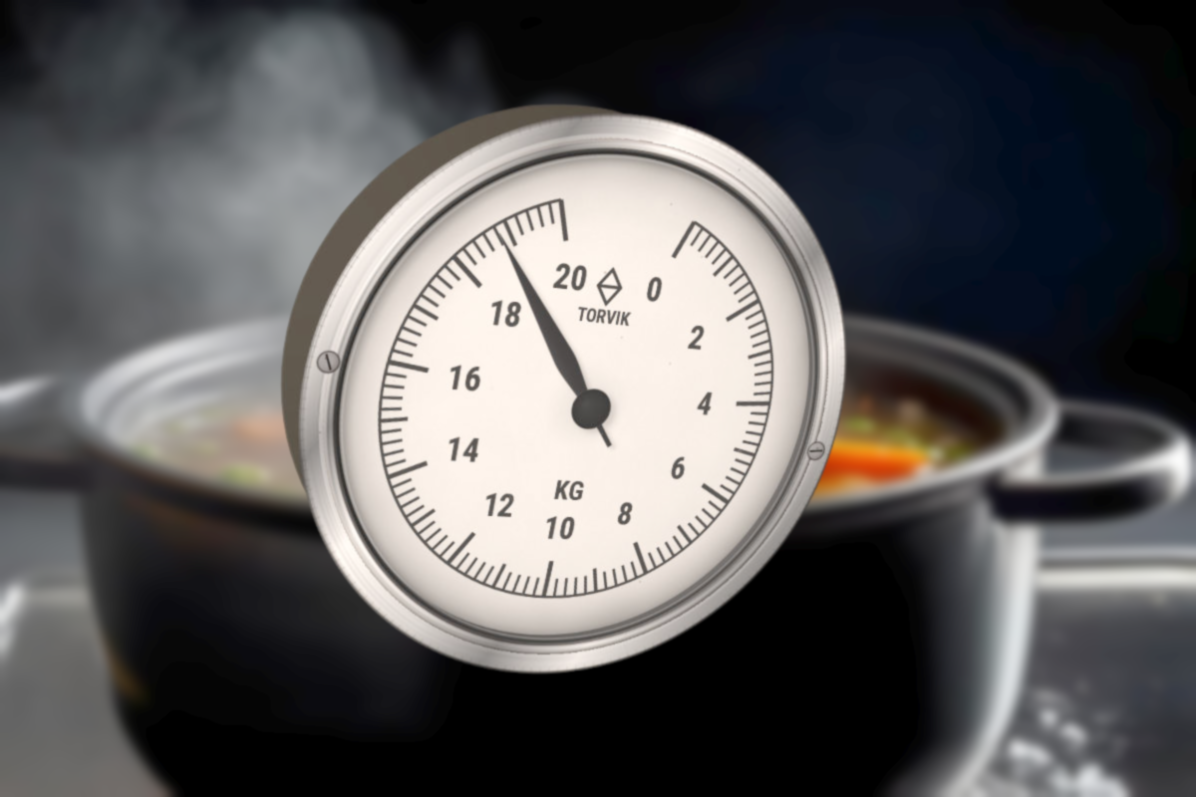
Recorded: 18.8 kg
